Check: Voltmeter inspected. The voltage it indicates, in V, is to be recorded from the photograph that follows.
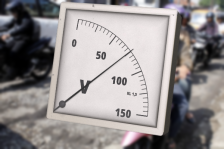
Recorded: 75 V
